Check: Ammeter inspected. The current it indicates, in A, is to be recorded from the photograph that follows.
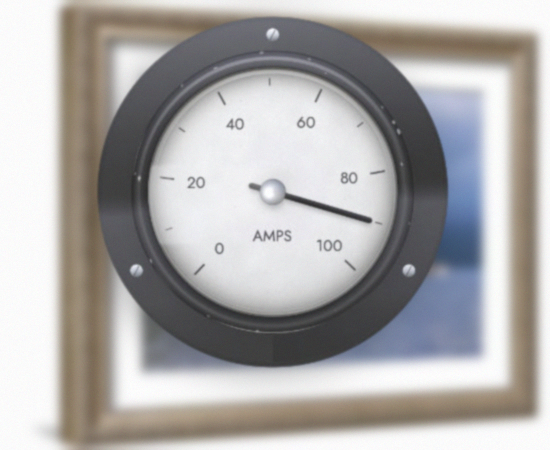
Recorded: 90 A
